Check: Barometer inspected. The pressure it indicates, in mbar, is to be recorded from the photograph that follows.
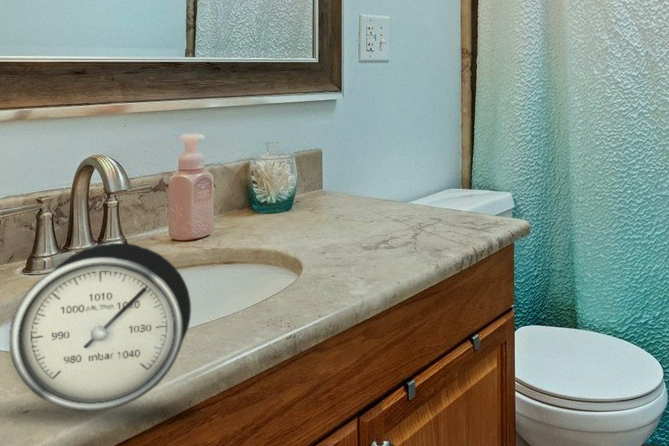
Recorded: 1020 mbar
